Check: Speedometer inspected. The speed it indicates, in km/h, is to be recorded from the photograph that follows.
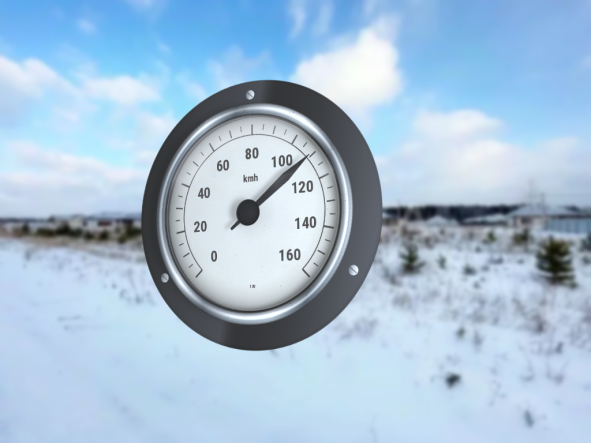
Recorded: 110 km/h
